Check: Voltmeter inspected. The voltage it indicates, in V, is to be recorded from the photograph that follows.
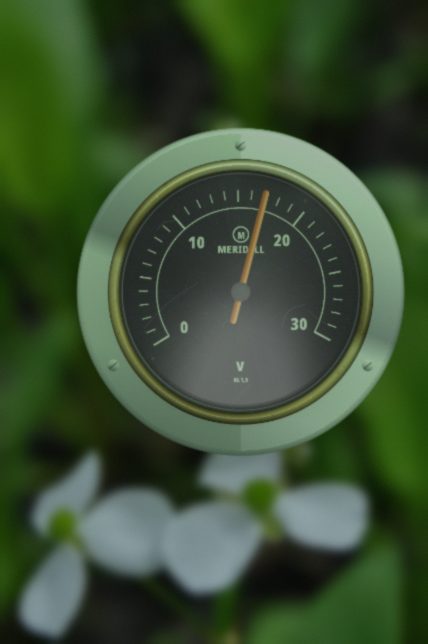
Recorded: 17 V
